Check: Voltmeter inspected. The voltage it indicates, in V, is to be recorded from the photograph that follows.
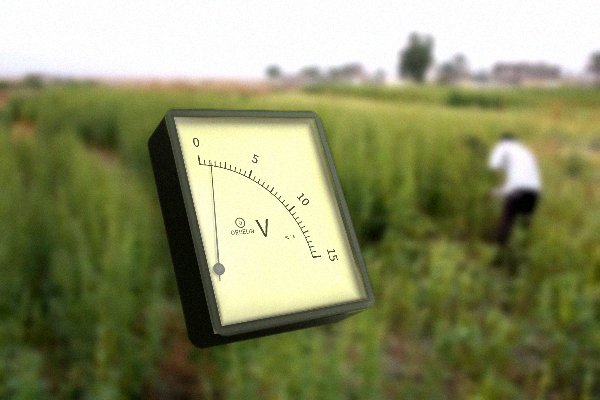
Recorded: 1 V
